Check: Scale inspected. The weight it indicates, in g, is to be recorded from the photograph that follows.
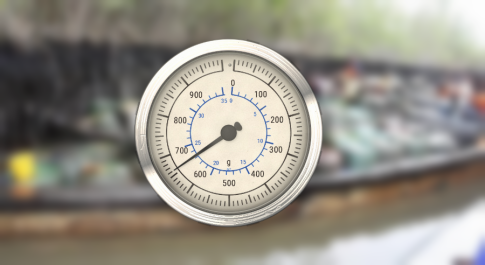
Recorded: 660 g
